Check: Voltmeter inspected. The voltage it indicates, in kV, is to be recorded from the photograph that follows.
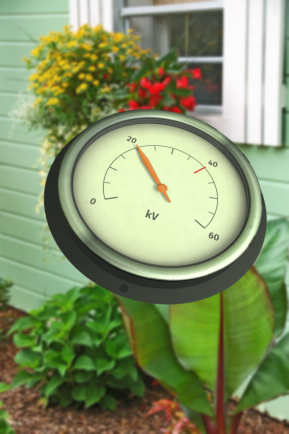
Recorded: 20 kV
